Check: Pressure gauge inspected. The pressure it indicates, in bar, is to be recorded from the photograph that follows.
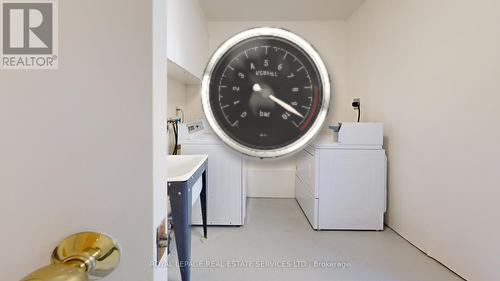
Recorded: 9.5 bar
